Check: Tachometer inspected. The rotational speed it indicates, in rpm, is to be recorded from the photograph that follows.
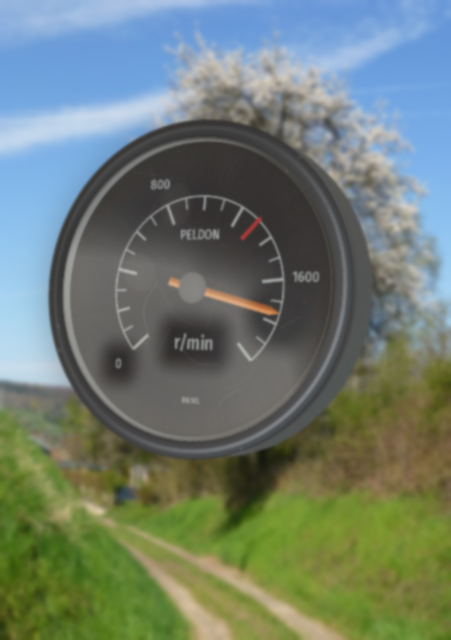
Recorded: 1750 rpm
